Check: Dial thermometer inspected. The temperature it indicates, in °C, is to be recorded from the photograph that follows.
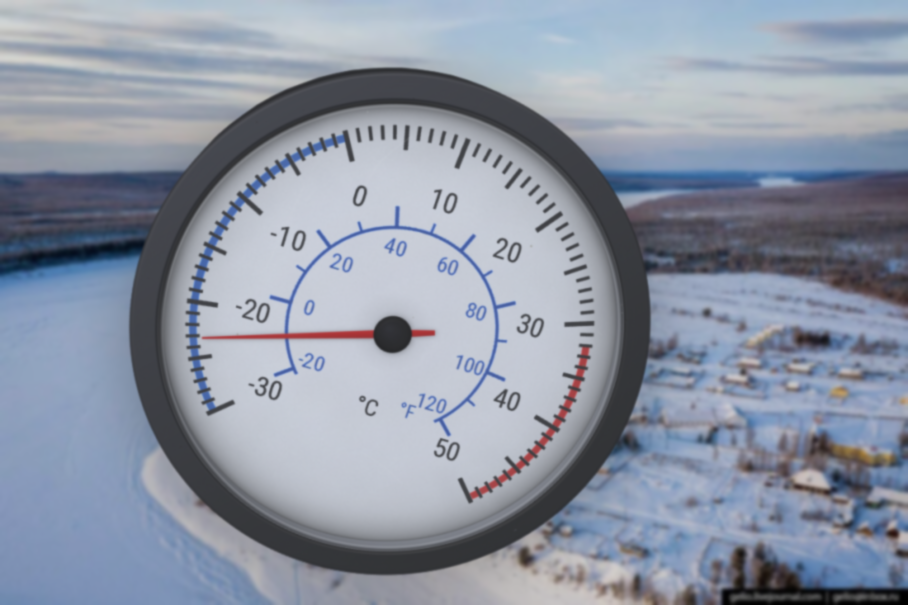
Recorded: -23 °C
